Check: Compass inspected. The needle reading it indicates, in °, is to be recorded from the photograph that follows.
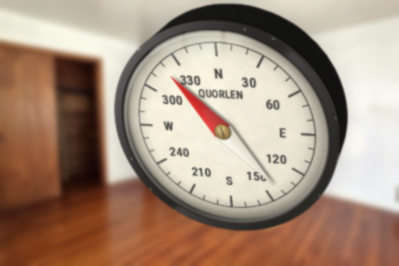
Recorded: 320 °
